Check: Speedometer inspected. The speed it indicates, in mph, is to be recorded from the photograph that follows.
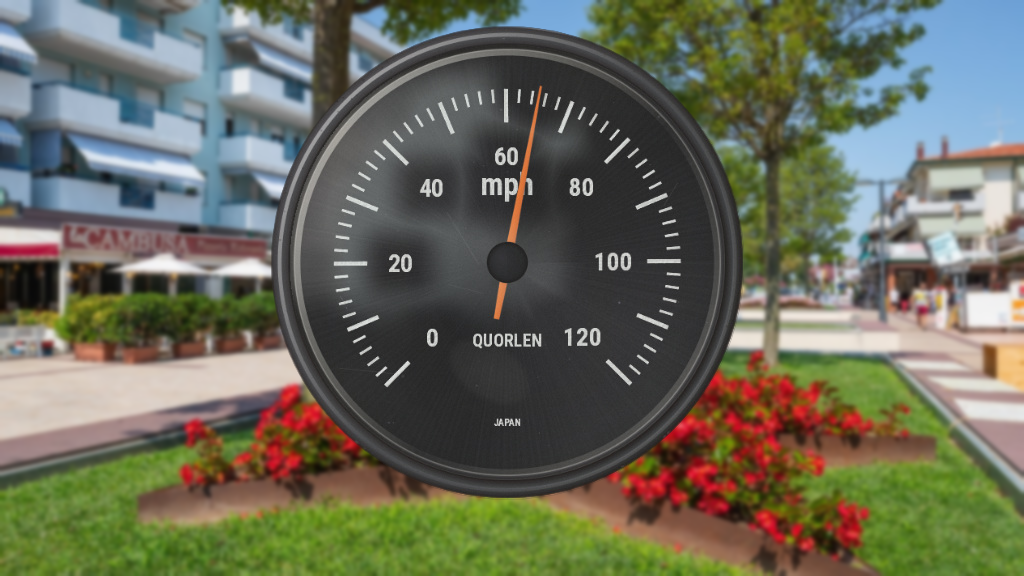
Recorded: 65 mph
